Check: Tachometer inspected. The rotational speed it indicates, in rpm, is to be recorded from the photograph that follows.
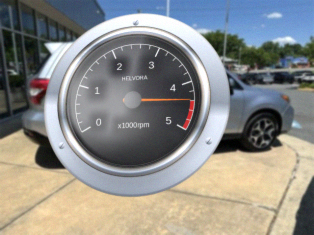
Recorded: 4400 rpm
